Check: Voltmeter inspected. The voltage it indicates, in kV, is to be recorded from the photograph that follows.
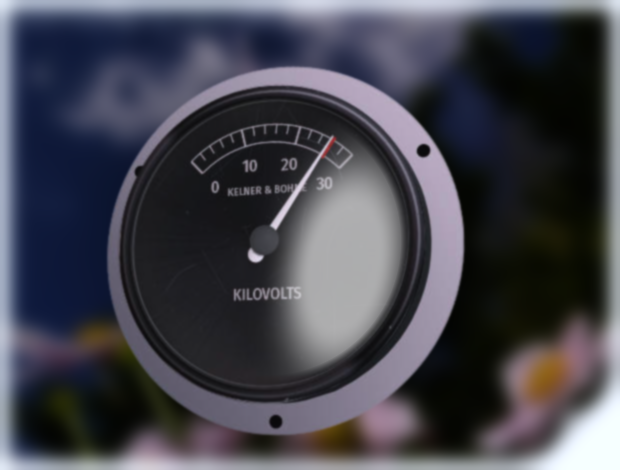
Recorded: 26 kV
